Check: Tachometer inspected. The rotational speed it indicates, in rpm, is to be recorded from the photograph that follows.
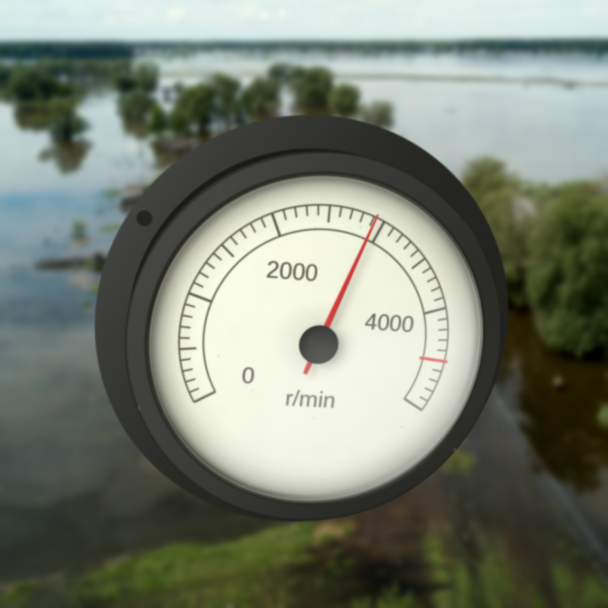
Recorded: 2900 rpm
